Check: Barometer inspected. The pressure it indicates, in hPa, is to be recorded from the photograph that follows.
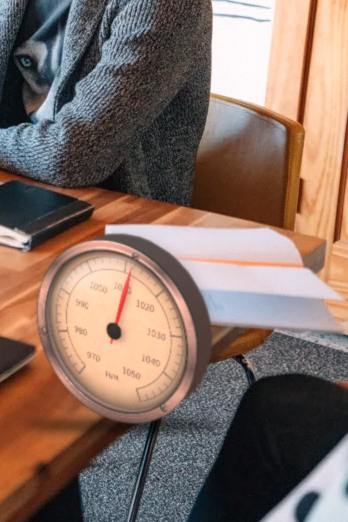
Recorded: 1012 hPa
